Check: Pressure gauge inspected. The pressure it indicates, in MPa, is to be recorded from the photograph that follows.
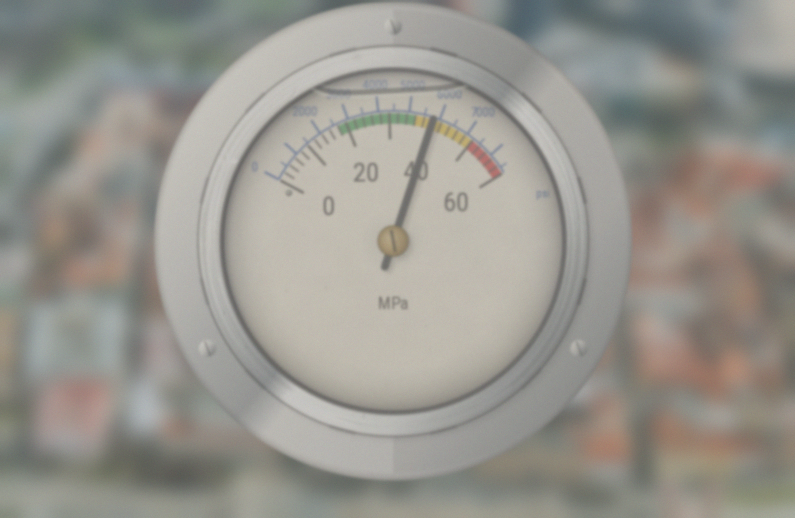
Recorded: 40 MPa
